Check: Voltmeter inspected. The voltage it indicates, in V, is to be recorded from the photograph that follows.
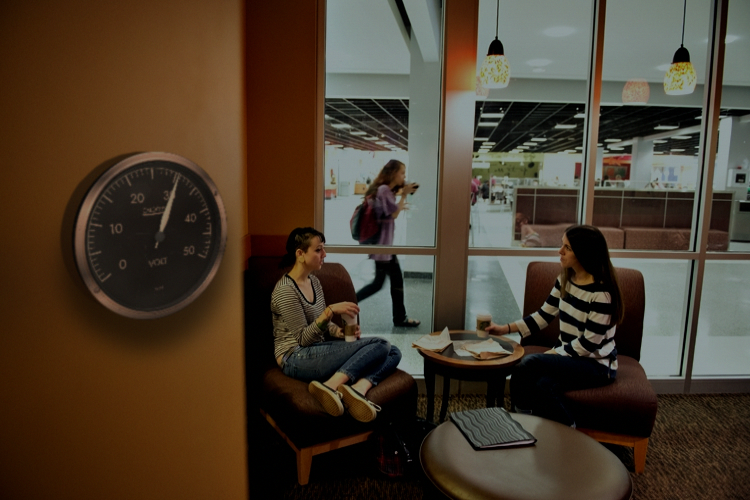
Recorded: 30 V
